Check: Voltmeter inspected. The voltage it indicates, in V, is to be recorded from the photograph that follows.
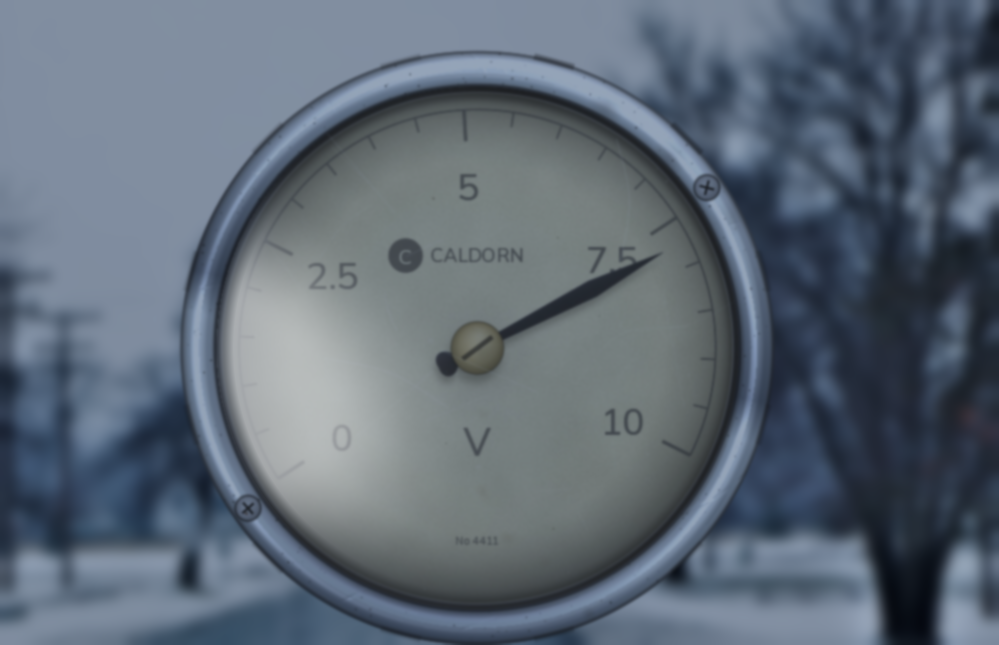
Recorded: 7.75 V
